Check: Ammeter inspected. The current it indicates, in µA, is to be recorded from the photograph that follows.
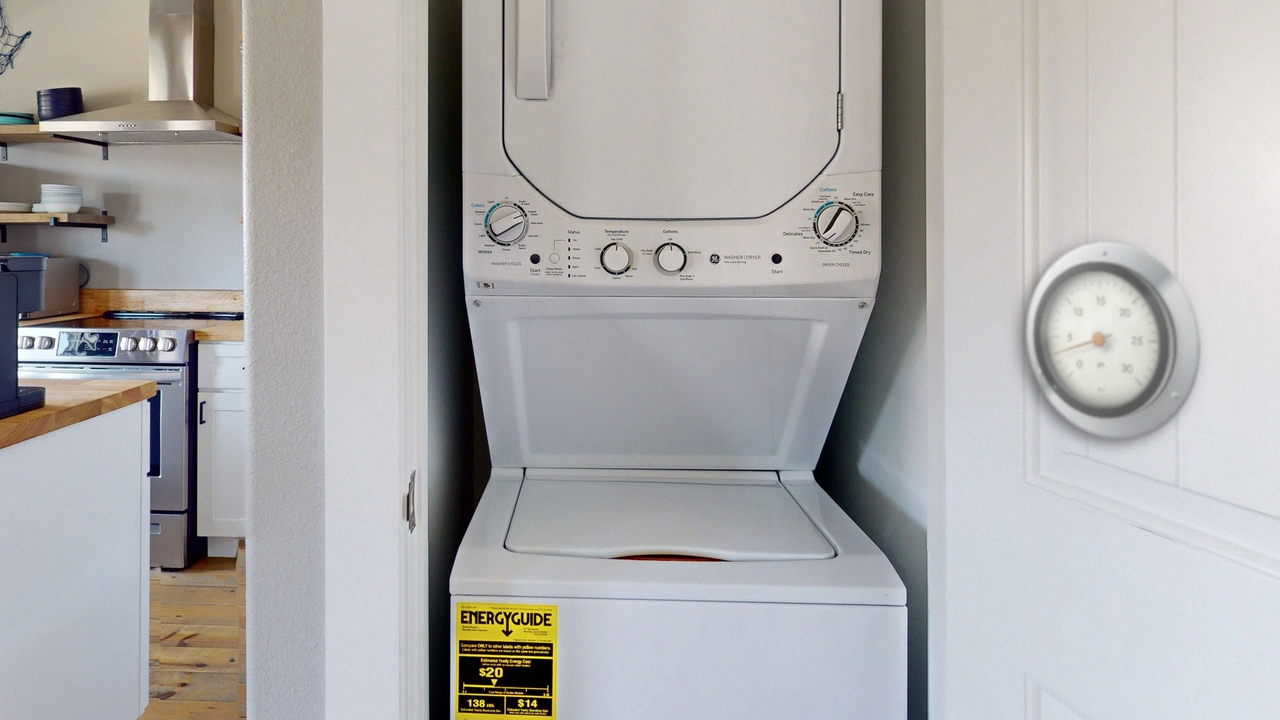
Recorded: 3 µA
